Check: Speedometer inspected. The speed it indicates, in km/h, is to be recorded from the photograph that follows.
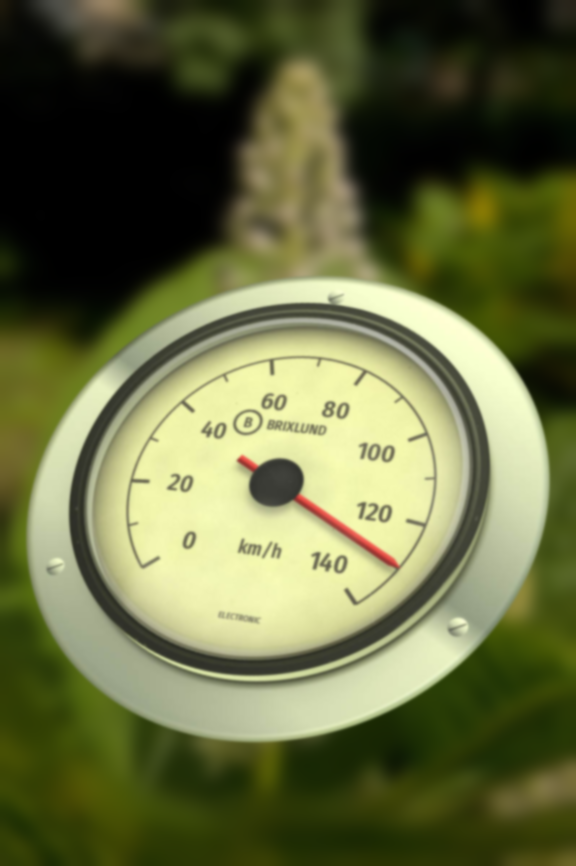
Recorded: 130 km/h
